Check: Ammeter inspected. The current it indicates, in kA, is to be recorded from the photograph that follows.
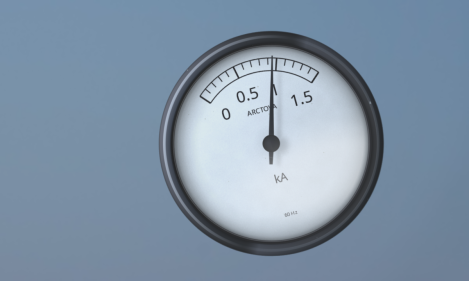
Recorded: 0.95 kA
